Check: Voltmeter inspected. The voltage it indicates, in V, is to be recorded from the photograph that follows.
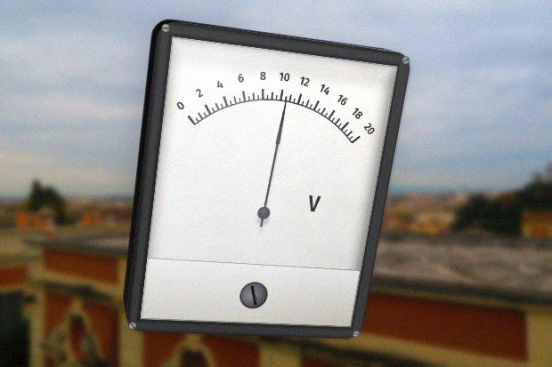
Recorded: 10.5 V
